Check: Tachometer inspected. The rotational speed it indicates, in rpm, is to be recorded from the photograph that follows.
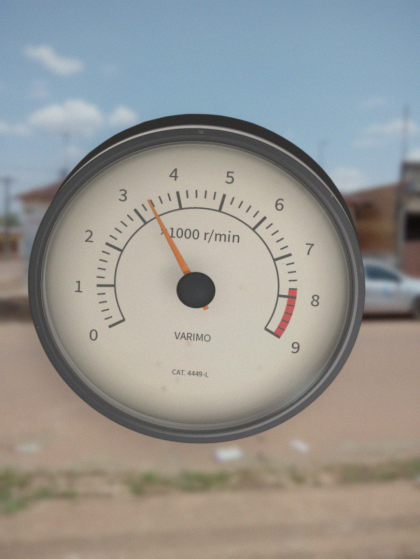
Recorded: 3400 rpm
